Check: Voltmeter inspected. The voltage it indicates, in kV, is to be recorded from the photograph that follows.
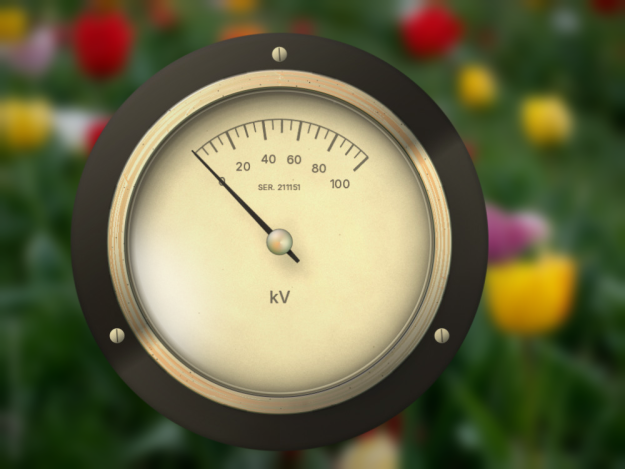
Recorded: 0 kV
